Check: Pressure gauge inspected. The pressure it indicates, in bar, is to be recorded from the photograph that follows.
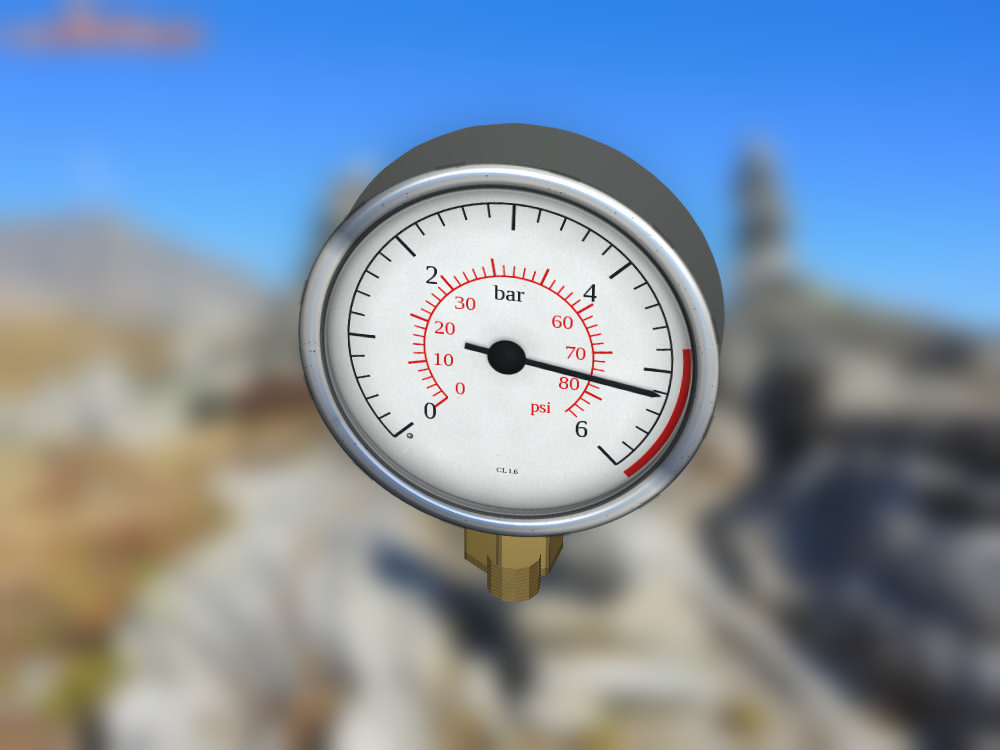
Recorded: 5.2 bar
